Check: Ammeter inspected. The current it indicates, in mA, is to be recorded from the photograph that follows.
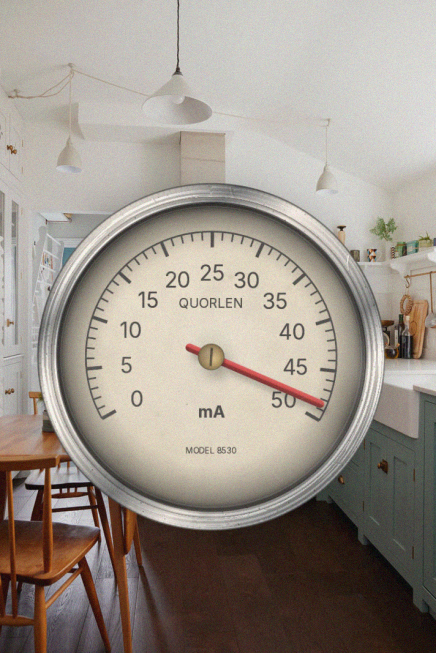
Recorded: 48.5 mA
